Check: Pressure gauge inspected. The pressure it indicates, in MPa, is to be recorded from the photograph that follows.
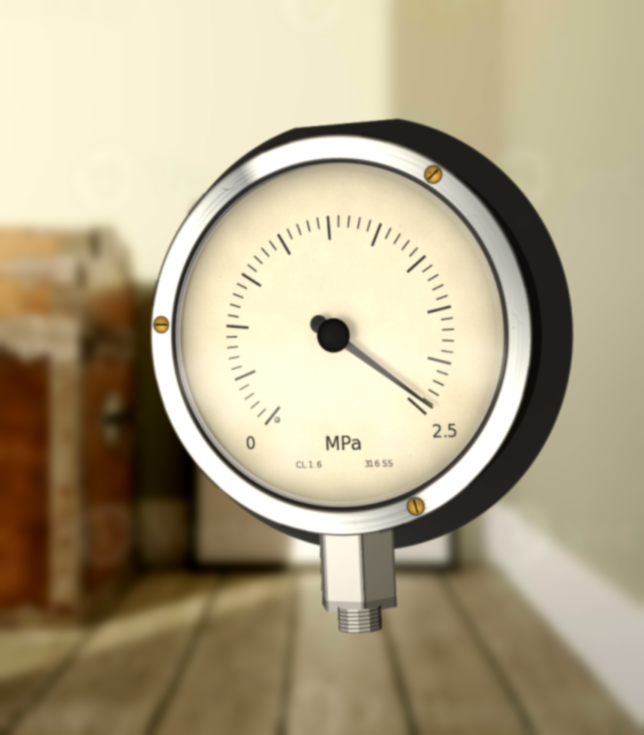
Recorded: 2.45 MPa
